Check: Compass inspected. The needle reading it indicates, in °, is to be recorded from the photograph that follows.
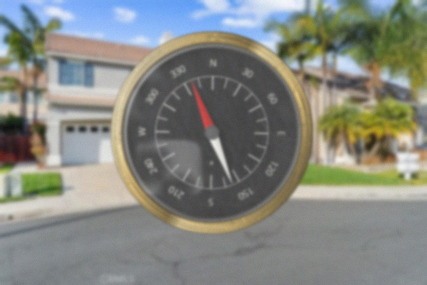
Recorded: 337.5 °
